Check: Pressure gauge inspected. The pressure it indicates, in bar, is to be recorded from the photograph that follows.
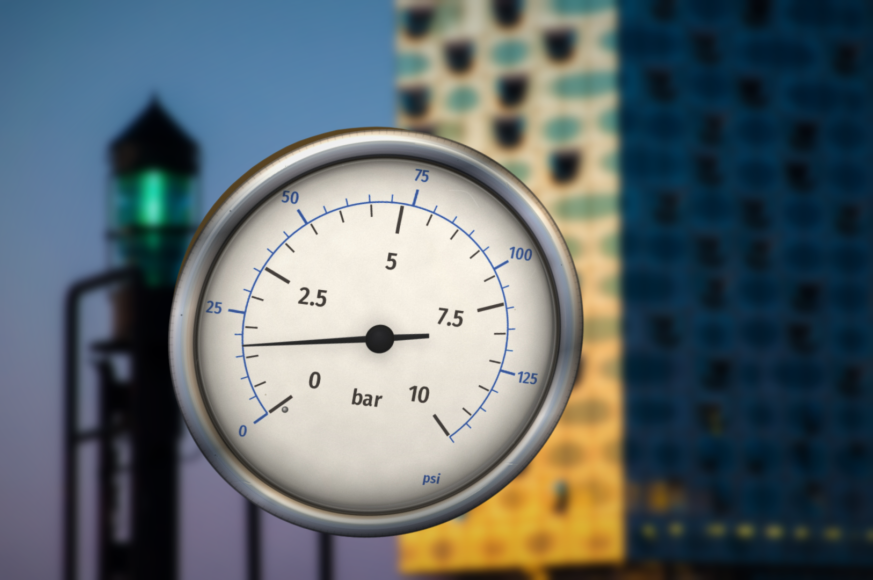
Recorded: 1.25 bar
